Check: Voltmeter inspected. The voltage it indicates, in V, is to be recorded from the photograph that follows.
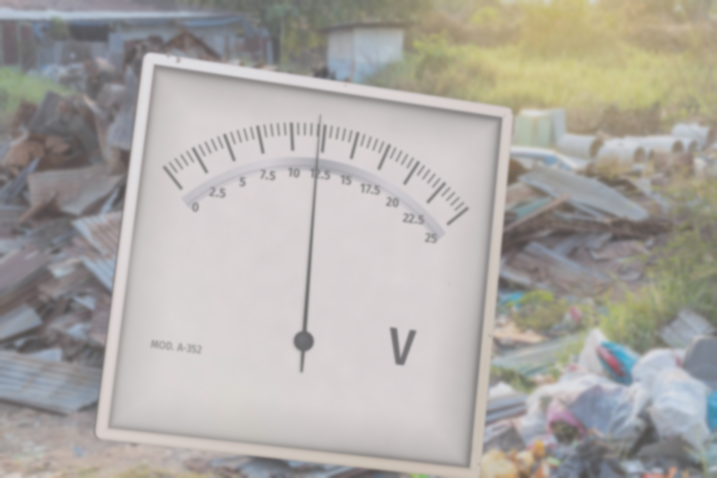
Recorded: 12 V
